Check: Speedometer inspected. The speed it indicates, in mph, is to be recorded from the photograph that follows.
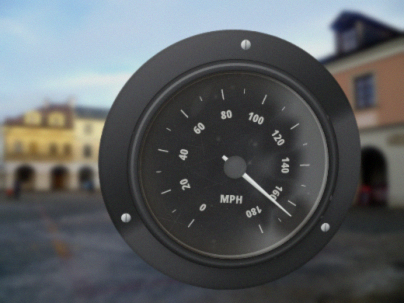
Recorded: 165 mph
